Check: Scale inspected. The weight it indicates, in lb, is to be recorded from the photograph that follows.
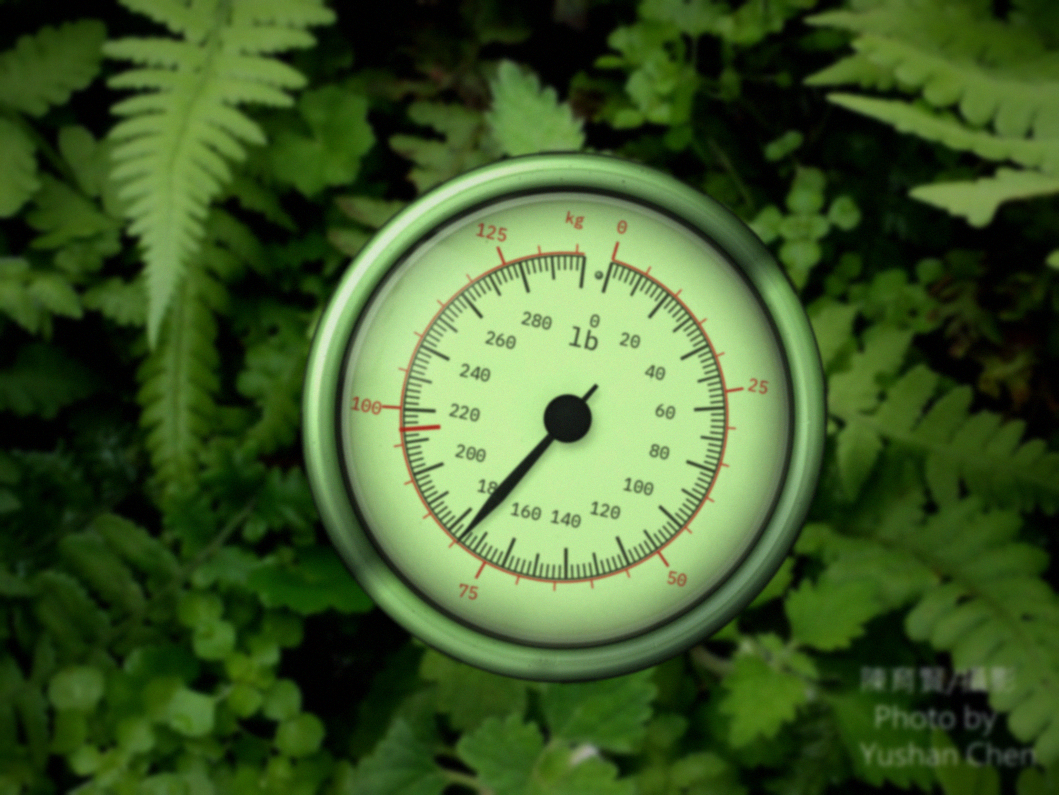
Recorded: 176 lb
